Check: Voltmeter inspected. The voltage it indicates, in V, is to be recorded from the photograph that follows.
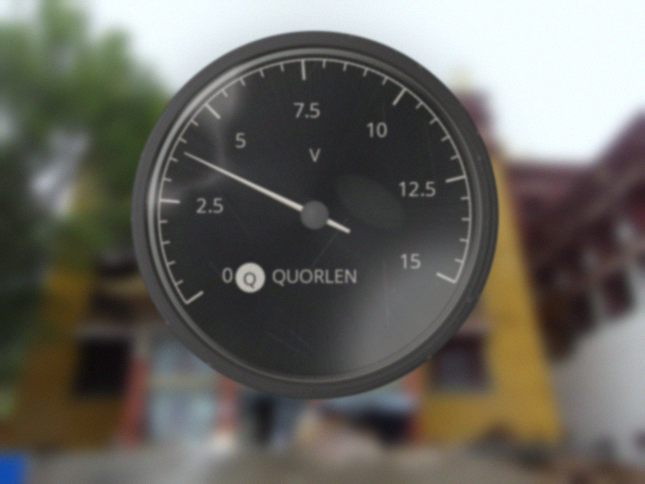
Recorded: 3.75 V
